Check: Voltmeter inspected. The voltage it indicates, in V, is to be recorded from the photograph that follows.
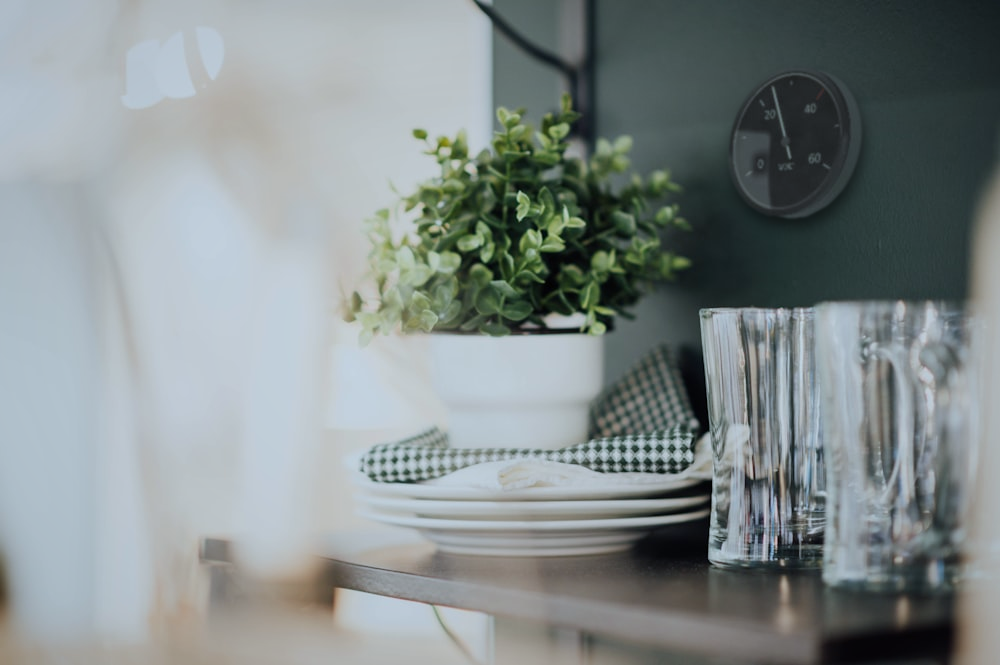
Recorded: 25 V
